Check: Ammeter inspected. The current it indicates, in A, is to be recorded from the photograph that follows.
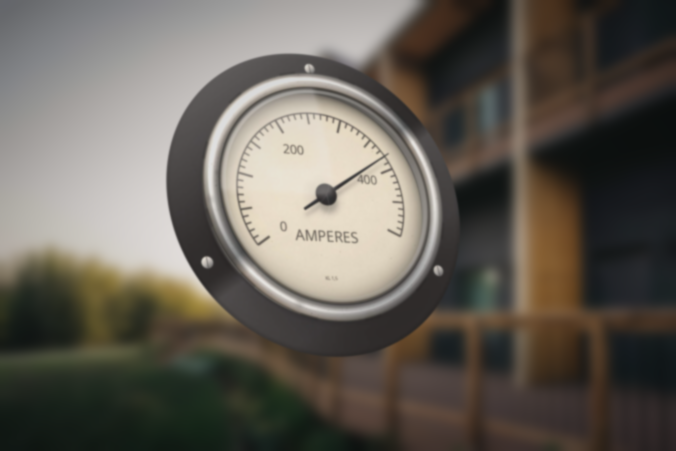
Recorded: 380 A
